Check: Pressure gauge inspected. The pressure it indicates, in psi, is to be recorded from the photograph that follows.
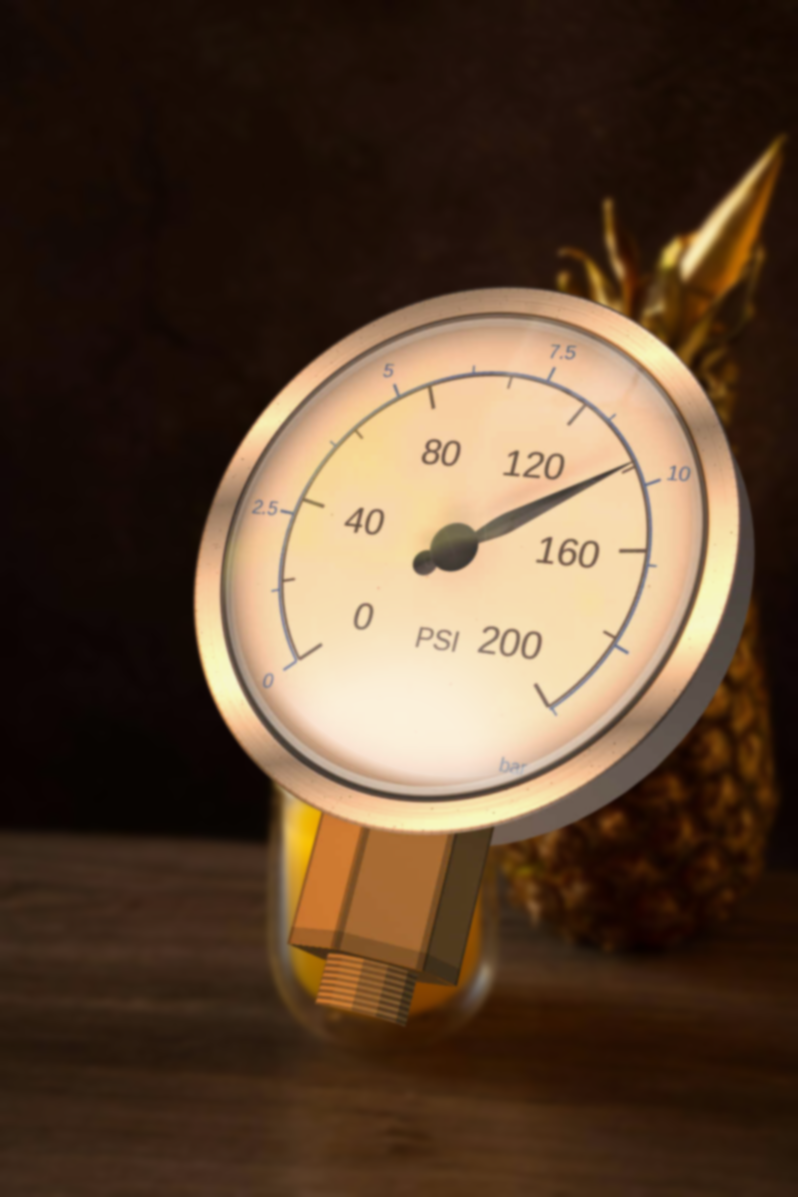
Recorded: 140 psi
